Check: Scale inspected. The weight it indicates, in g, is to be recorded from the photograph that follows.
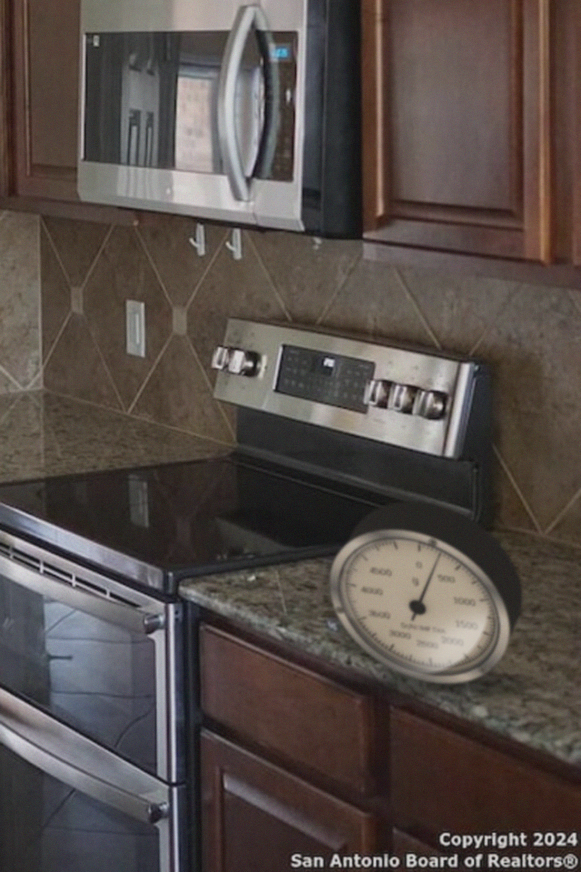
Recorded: 250 g
